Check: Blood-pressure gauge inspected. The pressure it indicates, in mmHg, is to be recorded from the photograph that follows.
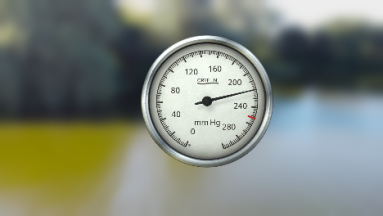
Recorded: 220 mmHg
